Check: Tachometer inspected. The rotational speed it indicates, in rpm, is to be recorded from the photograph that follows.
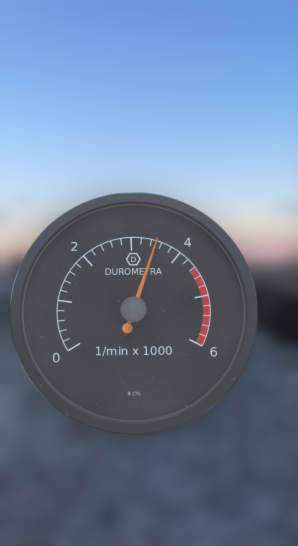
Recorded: 3500 rpm
